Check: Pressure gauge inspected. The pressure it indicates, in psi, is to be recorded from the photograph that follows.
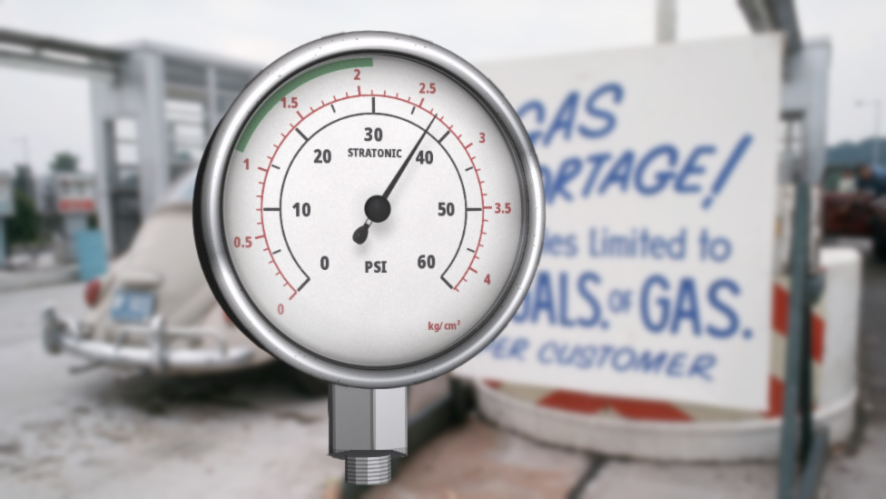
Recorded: 37.5 psi
